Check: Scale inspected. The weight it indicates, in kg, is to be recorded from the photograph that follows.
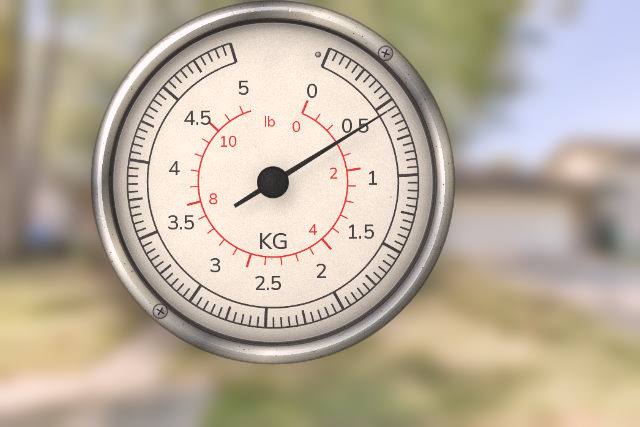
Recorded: 0.55 kg
